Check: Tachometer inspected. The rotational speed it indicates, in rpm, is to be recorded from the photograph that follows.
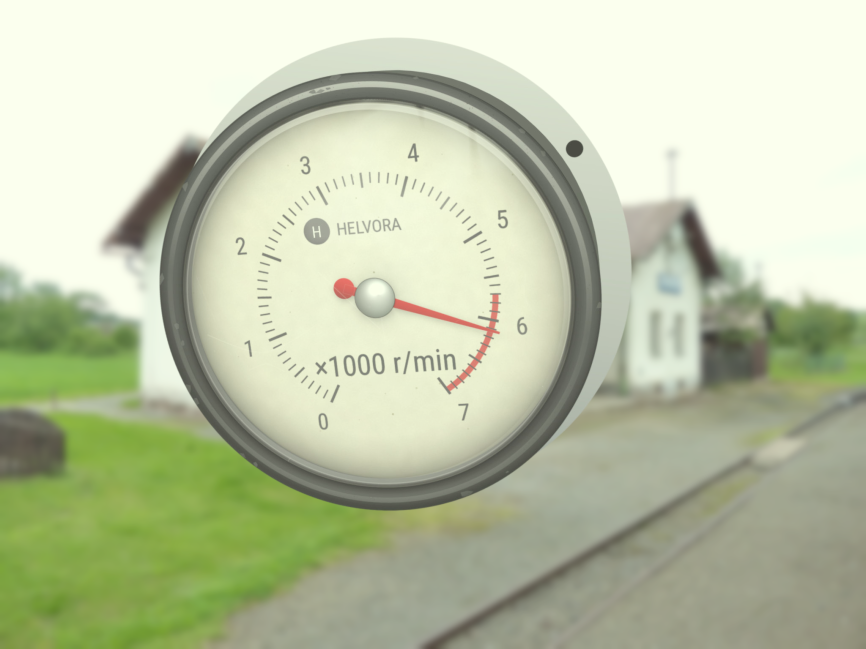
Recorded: 6100 rpm
